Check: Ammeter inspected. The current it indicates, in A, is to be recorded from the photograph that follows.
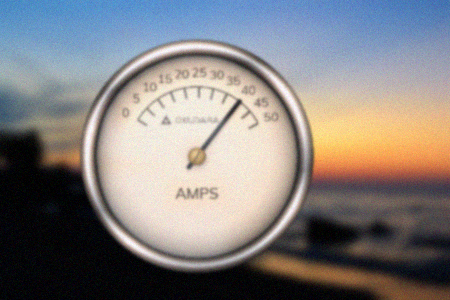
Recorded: 40 A
